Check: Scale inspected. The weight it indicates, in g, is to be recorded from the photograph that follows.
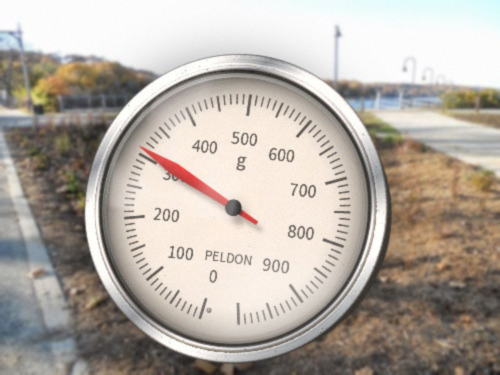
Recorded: 310 g
